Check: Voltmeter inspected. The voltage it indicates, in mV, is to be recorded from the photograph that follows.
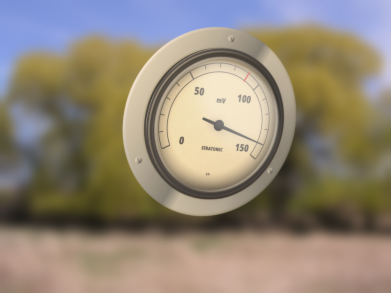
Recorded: 140 mV
